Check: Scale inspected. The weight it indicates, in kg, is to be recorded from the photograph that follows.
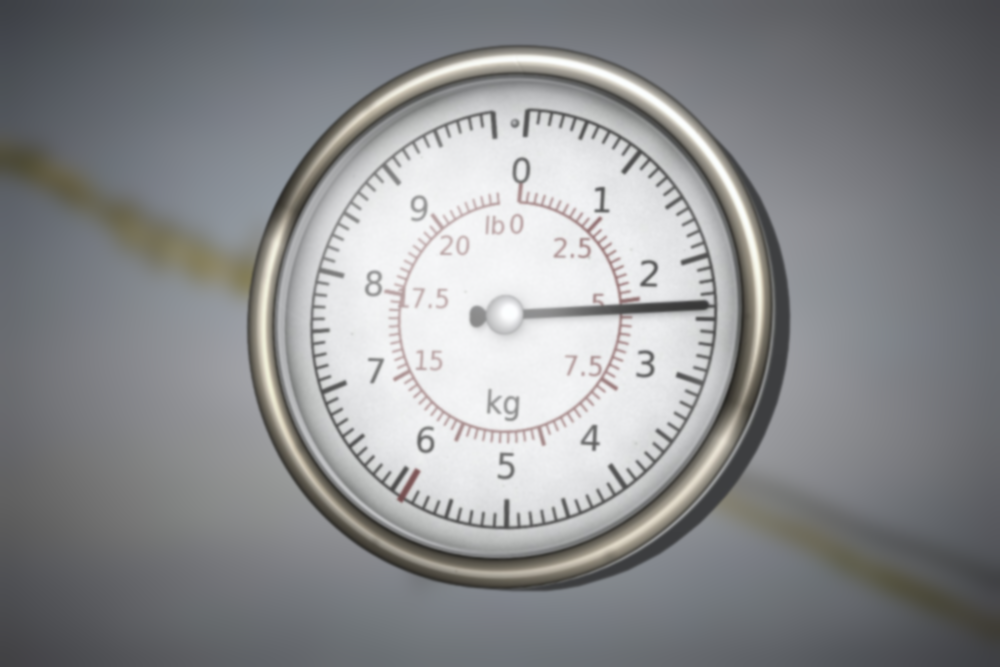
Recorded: 2.4 kg
